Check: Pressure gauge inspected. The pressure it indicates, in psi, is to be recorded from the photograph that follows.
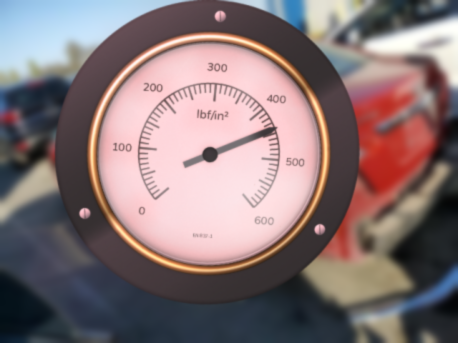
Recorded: 440 psi
